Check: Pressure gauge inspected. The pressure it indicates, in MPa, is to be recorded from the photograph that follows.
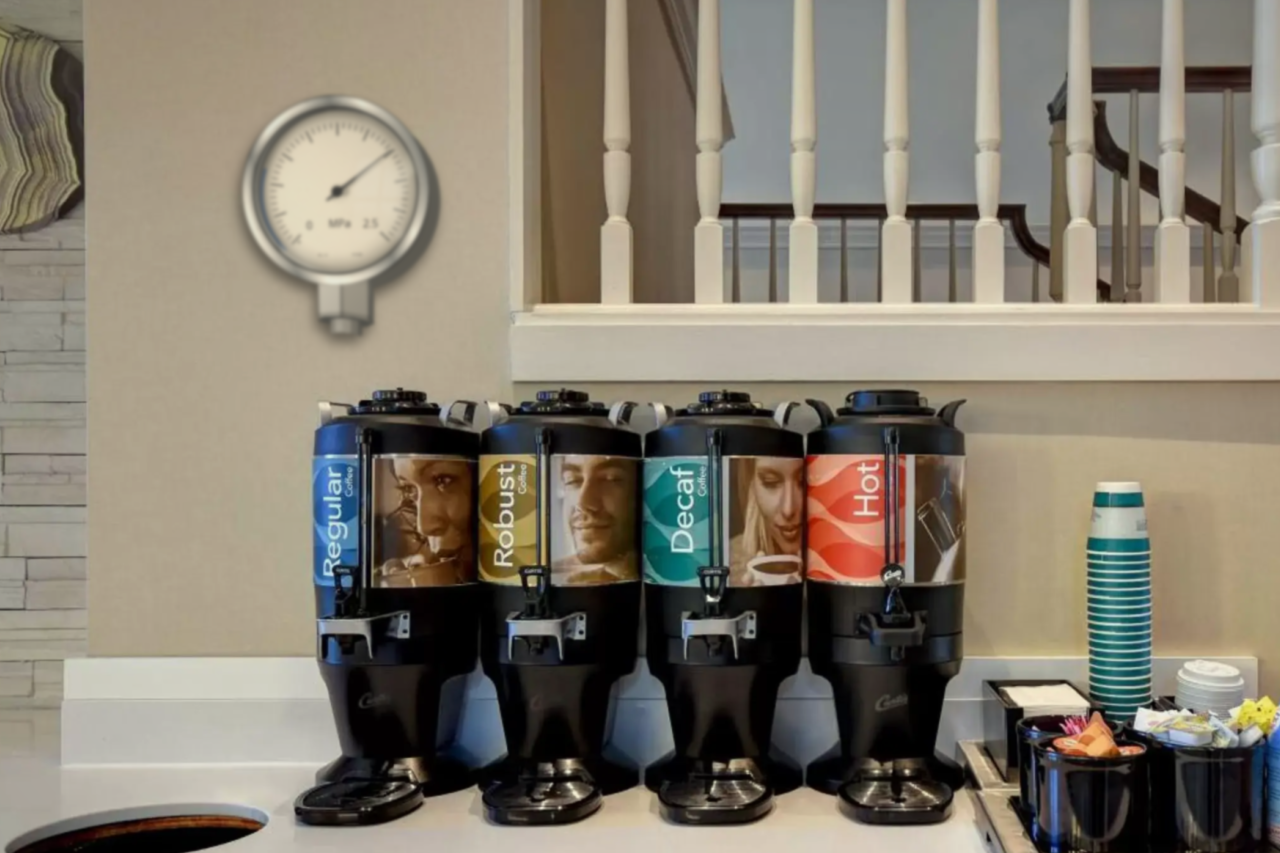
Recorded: 1.75 MPa
